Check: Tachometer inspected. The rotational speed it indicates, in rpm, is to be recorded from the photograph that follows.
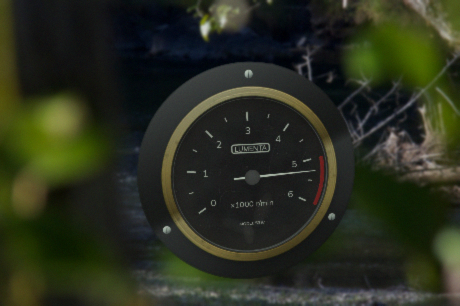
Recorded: 5250 rpm
